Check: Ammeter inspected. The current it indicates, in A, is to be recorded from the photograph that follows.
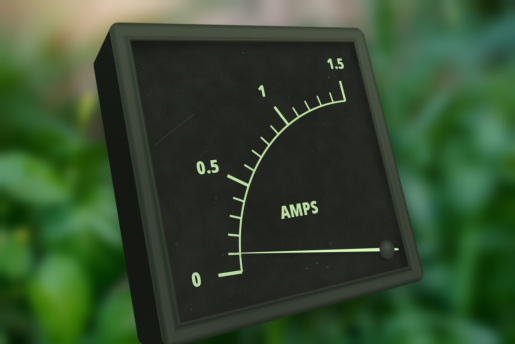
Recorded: 0.1 A
